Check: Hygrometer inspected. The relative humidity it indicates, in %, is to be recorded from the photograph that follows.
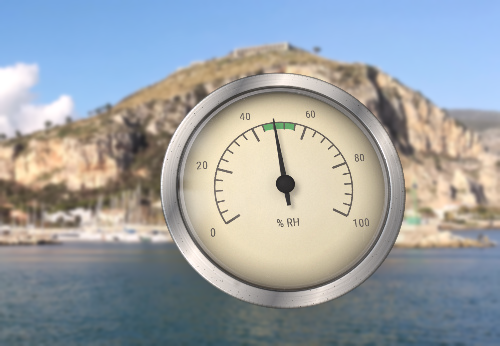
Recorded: 48 %
